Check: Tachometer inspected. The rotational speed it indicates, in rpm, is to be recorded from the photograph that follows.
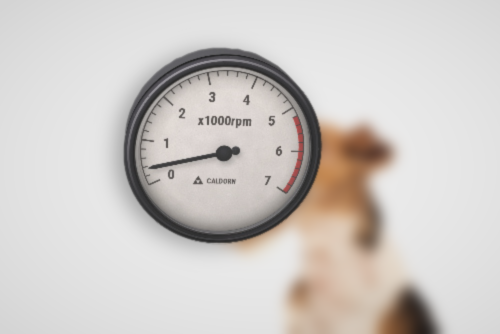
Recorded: 400 rpm
